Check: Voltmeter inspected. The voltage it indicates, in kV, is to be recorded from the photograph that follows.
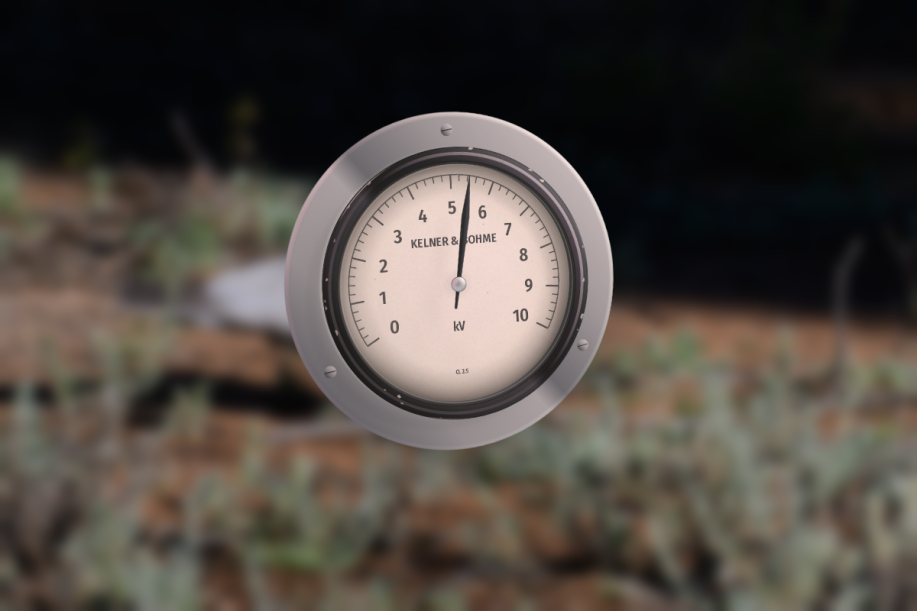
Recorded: 5.4 kV
